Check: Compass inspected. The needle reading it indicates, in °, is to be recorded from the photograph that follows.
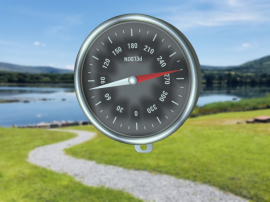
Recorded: 260 °
